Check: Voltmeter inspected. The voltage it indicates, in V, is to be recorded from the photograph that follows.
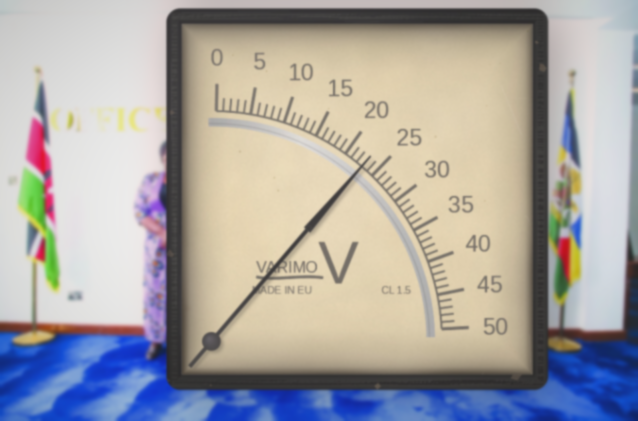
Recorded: 23 V
